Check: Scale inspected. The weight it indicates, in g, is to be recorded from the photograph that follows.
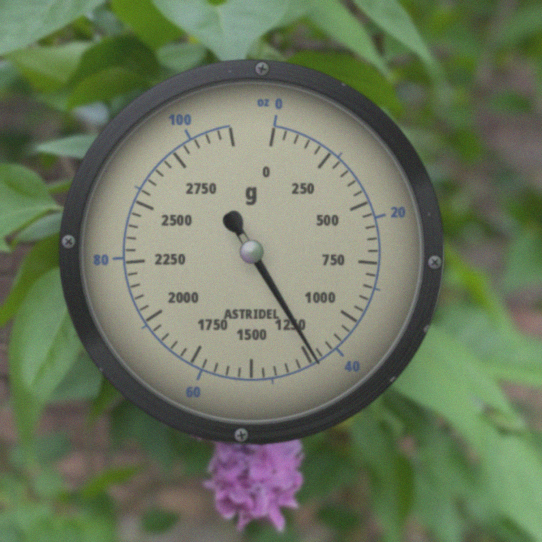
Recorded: 1225 g
